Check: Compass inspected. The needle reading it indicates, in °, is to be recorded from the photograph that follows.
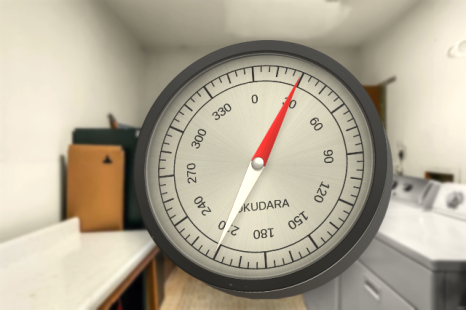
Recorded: 30 °
